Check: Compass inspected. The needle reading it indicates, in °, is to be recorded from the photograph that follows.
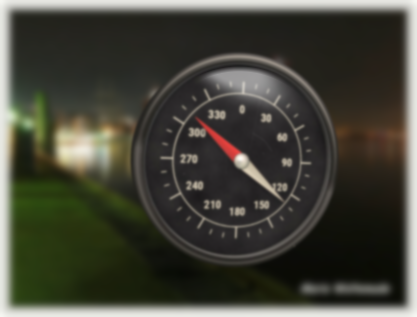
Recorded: 310 °
